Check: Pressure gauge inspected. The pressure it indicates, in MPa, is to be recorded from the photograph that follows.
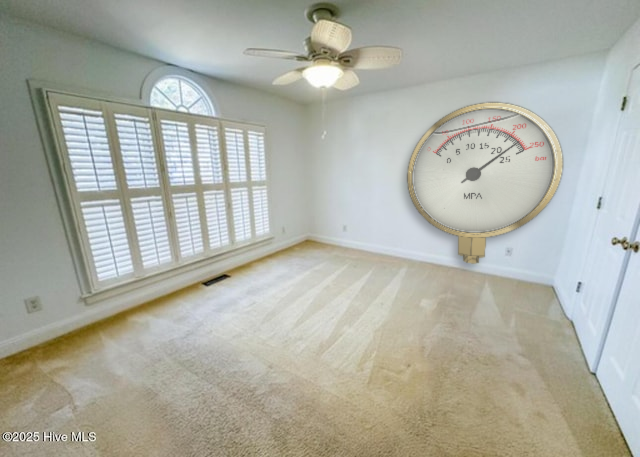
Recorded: 22.5 MPa
